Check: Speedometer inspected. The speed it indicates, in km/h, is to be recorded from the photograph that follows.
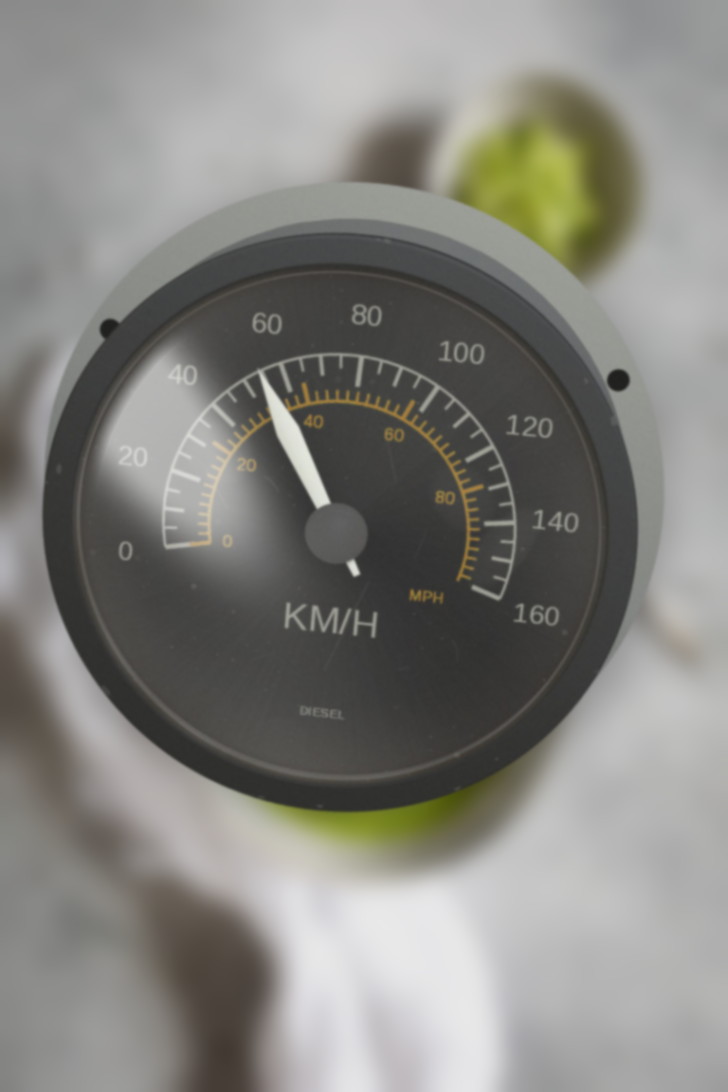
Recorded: 55 km/h
